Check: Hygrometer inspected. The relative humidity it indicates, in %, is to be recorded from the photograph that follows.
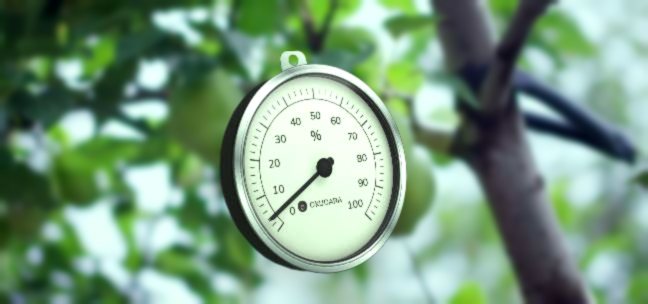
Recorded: 4 %
